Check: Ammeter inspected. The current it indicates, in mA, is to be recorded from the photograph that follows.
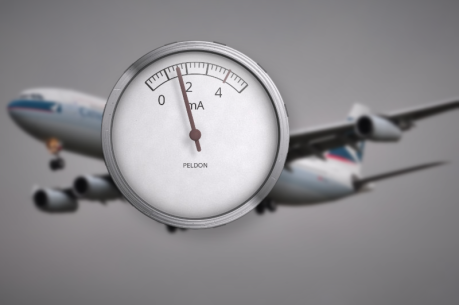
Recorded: 1.6 mA
